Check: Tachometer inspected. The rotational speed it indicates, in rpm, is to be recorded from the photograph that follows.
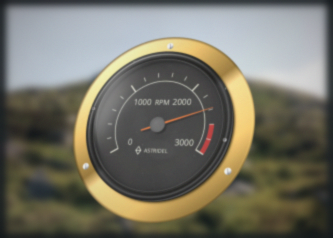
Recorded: 2400 rpm
